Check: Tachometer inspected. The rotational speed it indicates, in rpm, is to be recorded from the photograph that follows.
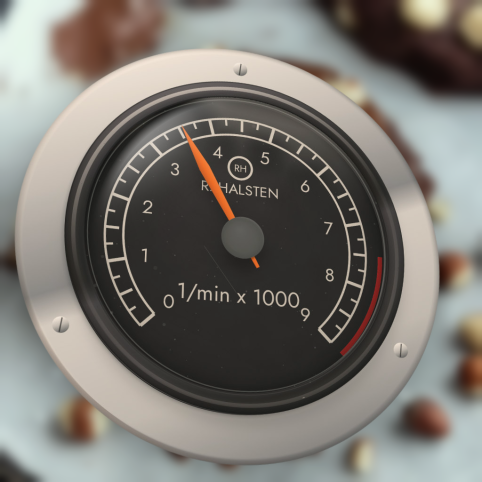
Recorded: 3500 rpm
